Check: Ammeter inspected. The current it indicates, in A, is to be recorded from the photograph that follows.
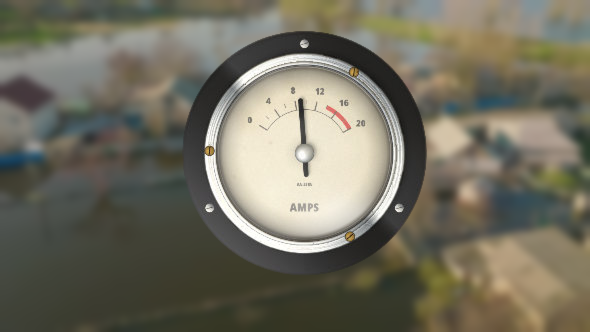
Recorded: 9 A
